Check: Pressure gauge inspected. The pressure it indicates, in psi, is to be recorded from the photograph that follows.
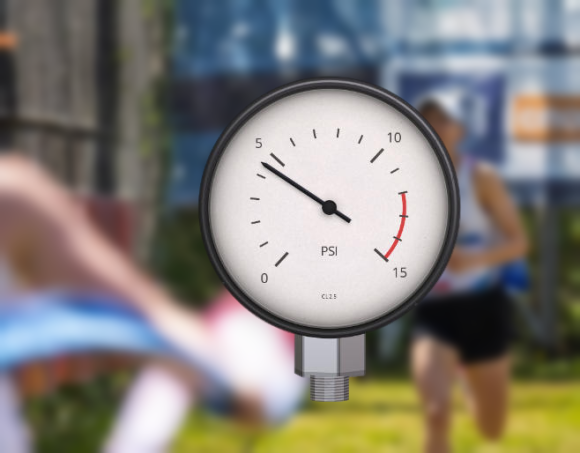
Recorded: 4.5 psi
